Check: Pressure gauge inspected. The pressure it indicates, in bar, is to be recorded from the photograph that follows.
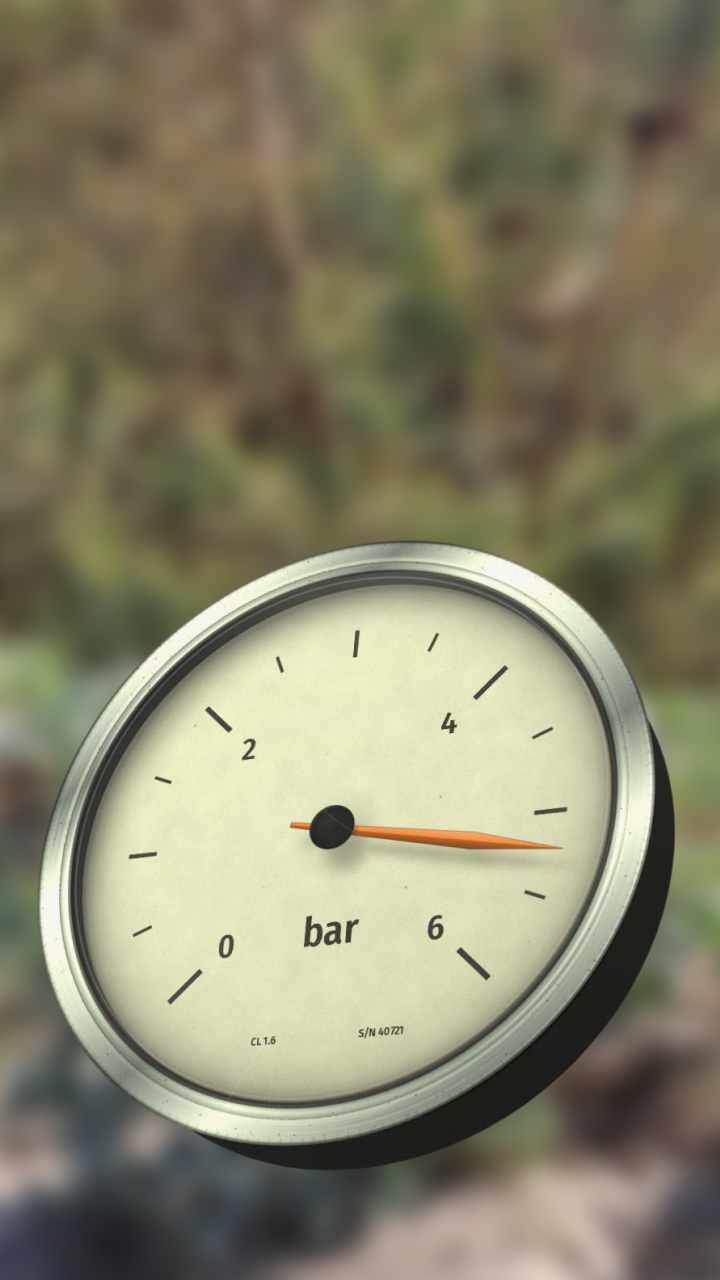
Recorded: 5.25 bar
